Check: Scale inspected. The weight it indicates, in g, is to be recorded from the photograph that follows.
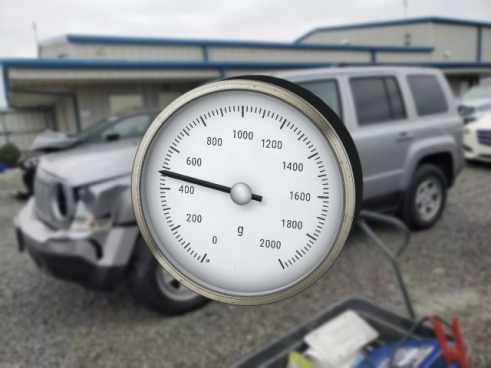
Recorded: 480 g
